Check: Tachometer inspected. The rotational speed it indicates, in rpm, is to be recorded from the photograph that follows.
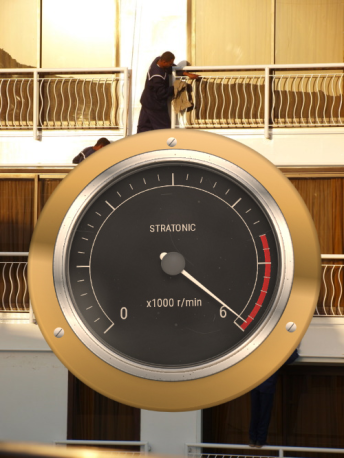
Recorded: 5900 rpm
